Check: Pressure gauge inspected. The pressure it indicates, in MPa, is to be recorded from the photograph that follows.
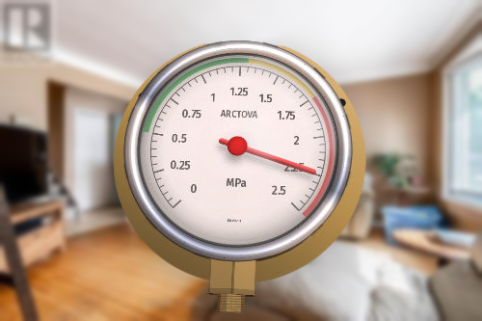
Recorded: 2.25 MPa
